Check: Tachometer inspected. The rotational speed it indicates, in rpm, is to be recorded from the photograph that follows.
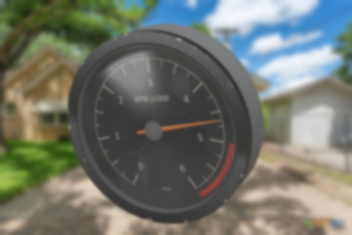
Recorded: 4625 rpm
